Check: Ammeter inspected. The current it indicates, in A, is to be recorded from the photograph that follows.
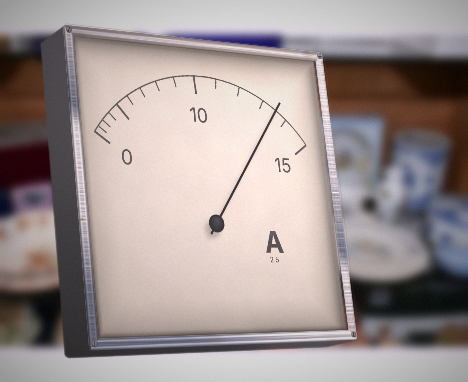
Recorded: 13.5 A
